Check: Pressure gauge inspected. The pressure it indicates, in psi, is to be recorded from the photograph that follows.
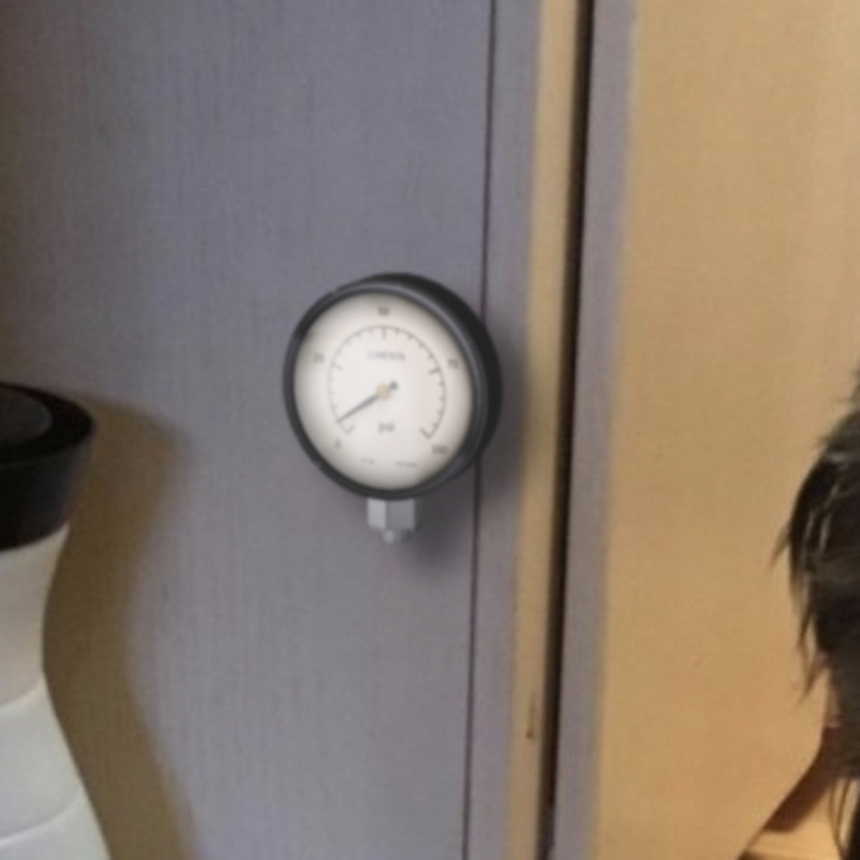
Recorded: 5 psi
